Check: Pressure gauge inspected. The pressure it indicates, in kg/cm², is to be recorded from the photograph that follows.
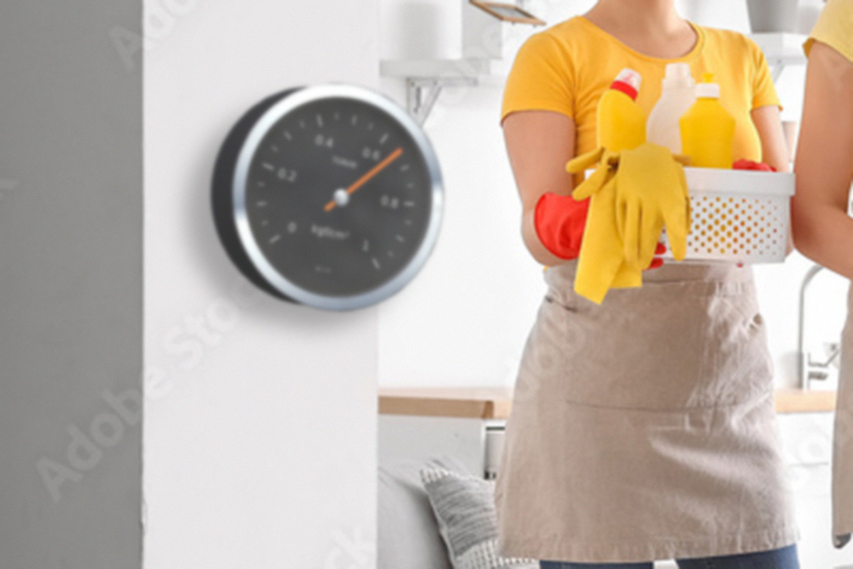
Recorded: 0.65 kg/cm²
